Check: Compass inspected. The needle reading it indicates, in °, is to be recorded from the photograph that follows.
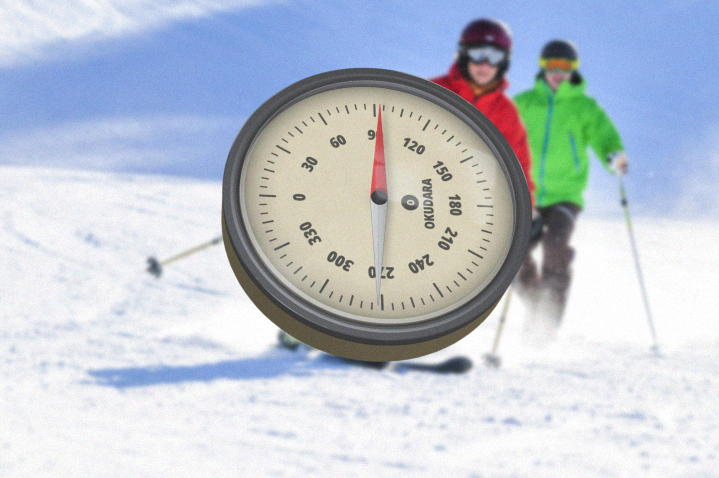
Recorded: 92.5 °
